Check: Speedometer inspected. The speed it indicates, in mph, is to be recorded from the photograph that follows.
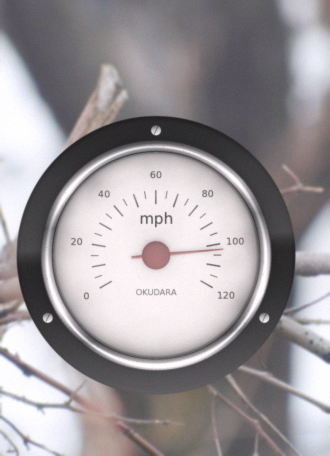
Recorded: 102.5 mph
